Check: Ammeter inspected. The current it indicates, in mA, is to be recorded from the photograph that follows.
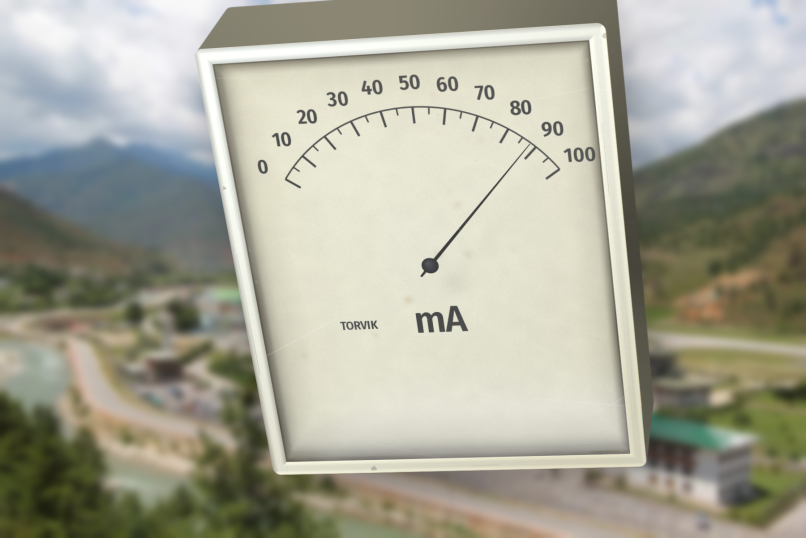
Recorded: 87.5 mA
